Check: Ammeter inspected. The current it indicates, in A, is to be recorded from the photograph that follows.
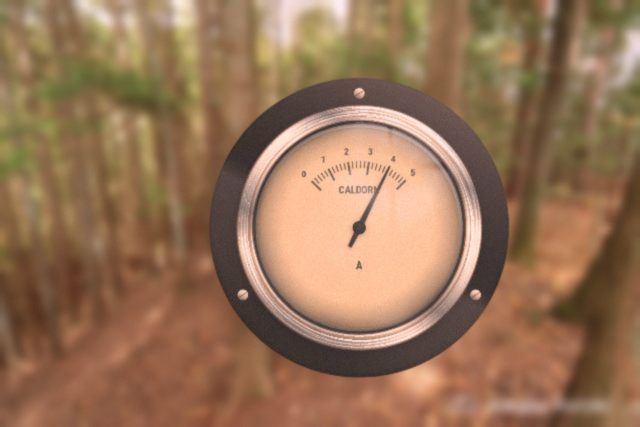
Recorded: 4 A
